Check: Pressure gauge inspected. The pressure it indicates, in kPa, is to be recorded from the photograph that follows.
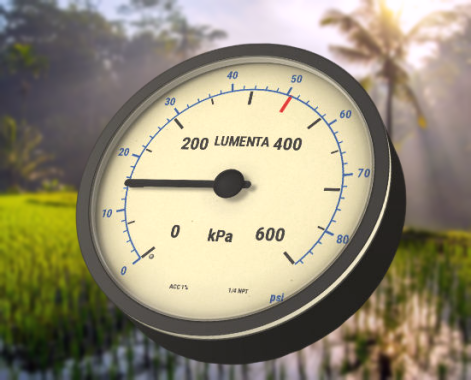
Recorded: 100 kPa
